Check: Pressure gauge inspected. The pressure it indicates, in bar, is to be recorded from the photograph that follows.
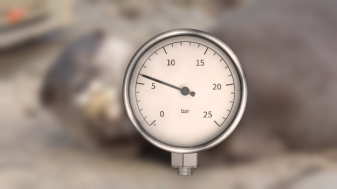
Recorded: 6 bar
